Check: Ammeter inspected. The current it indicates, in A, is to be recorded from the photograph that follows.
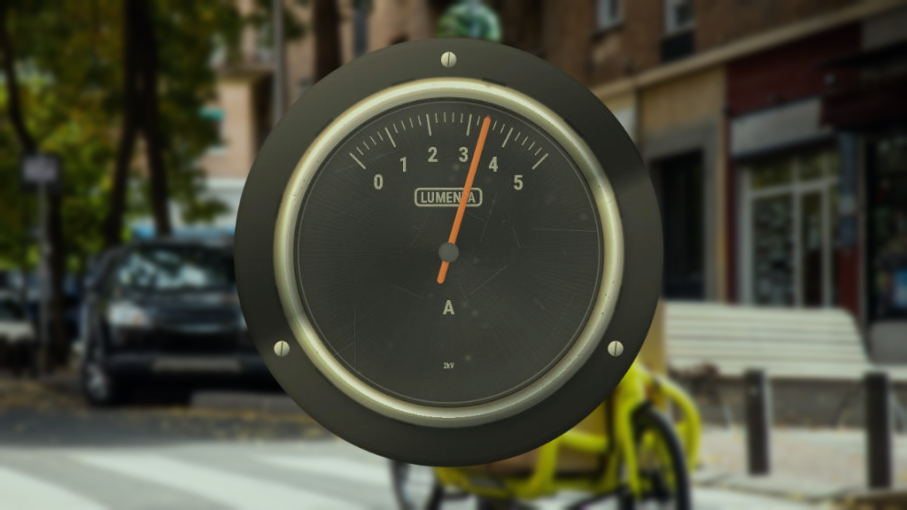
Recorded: 3.4 A
